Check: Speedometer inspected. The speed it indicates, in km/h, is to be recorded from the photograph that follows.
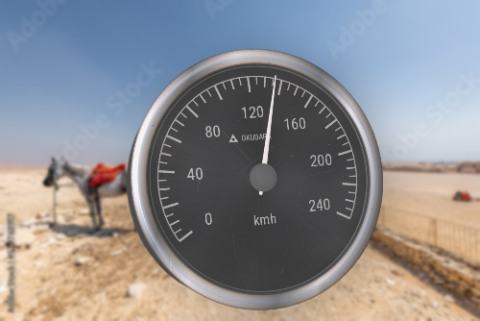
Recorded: 135 km/h
